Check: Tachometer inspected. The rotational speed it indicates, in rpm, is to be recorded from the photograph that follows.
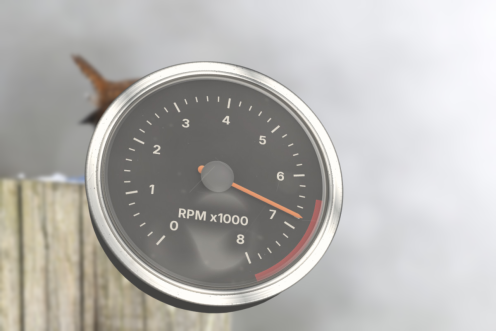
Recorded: 6800 rpm
